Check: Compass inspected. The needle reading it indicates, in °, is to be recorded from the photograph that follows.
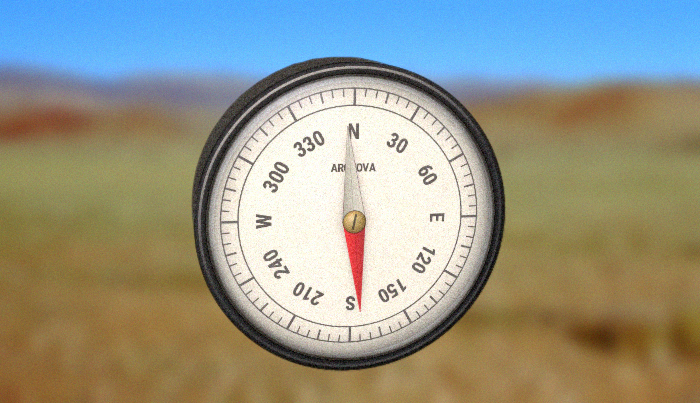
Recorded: 175 °
